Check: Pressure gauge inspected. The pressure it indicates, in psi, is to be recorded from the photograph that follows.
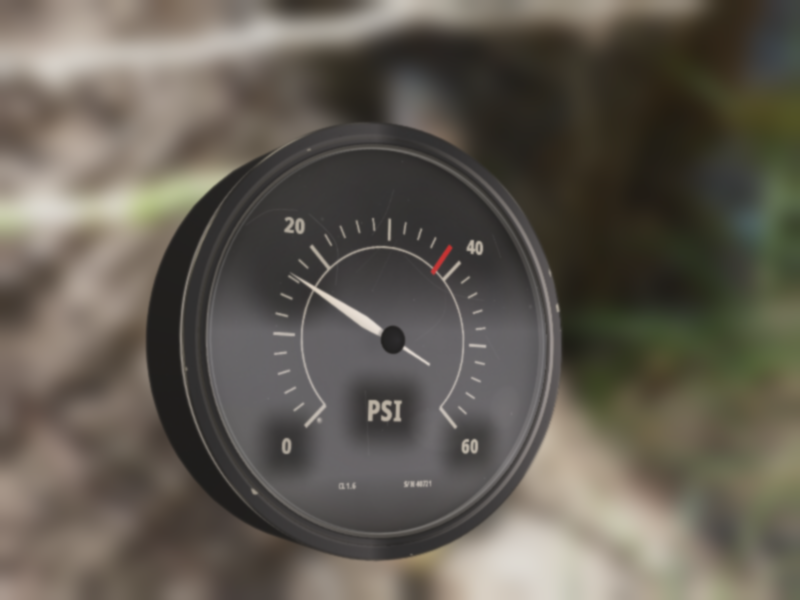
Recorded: 16 psi
